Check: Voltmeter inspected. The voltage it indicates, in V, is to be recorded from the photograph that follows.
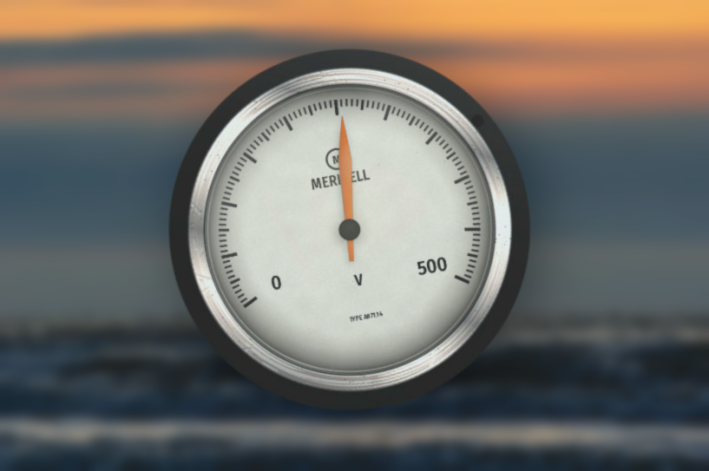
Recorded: 255 V
